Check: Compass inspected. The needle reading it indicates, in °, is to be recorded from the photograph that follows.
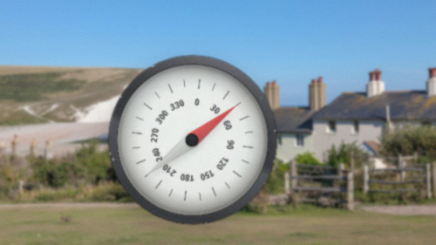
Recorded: 45 °
